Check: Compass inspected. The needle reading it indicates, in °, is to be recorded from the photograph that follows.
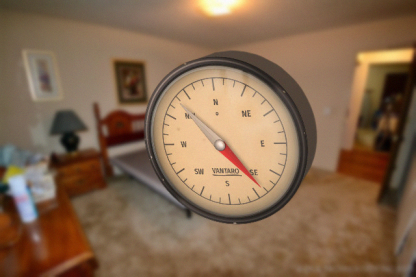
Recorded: 140 °
